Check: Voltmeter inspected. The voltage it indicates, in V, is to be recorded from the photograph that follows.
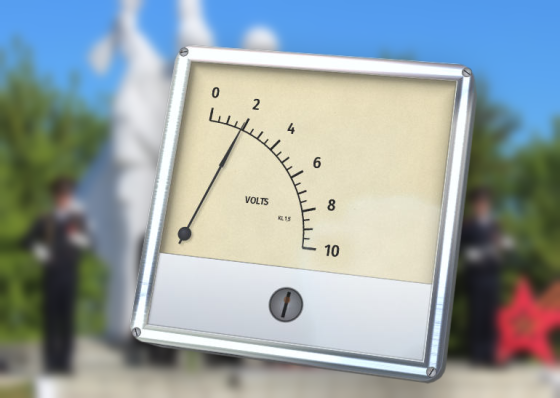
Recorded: 2 V
